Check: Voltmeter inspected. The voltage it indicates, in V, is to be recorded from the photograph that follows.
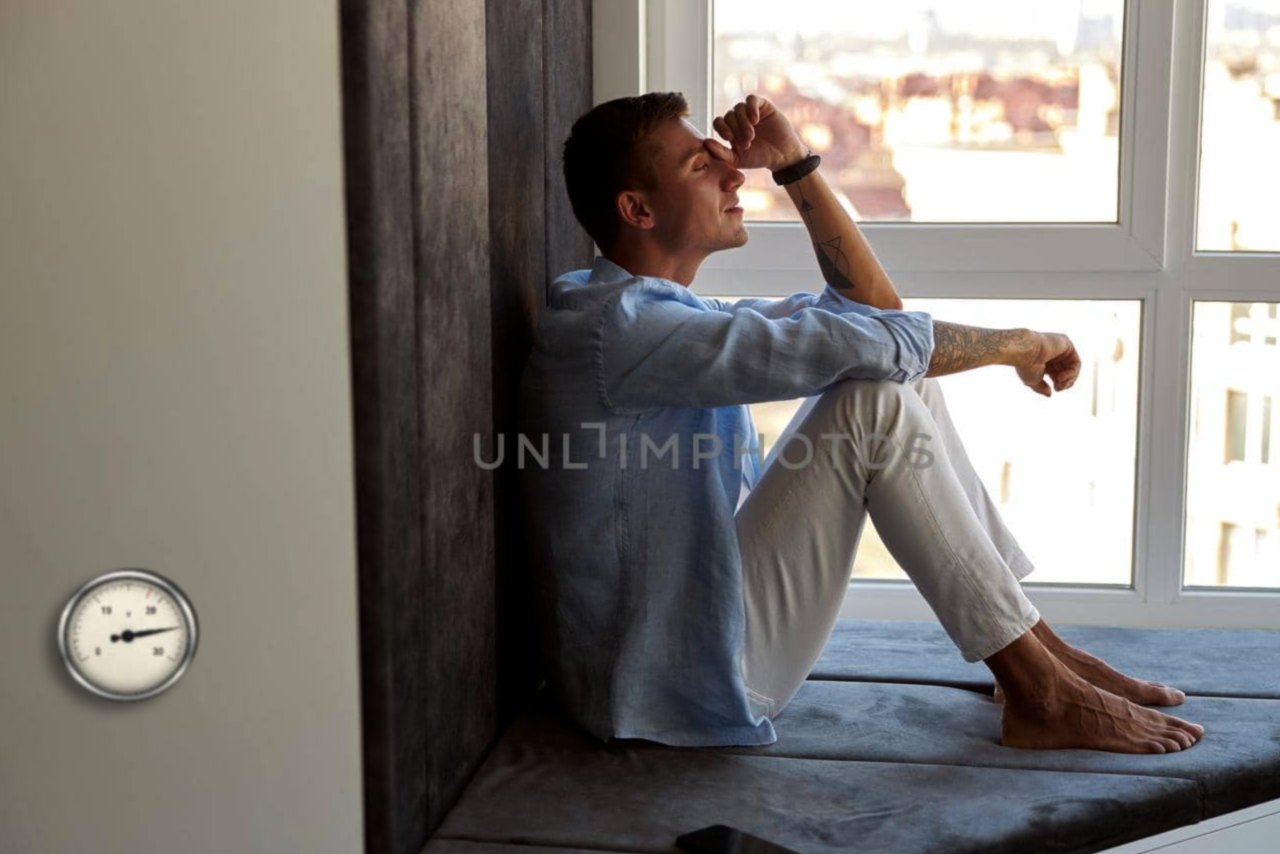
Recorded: 25 V
